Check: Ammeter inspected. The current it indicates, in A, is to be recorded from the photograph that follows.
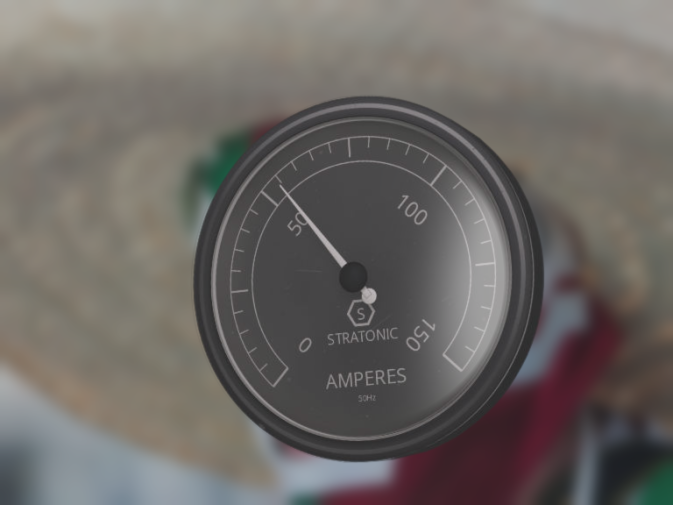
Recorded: 55 A
